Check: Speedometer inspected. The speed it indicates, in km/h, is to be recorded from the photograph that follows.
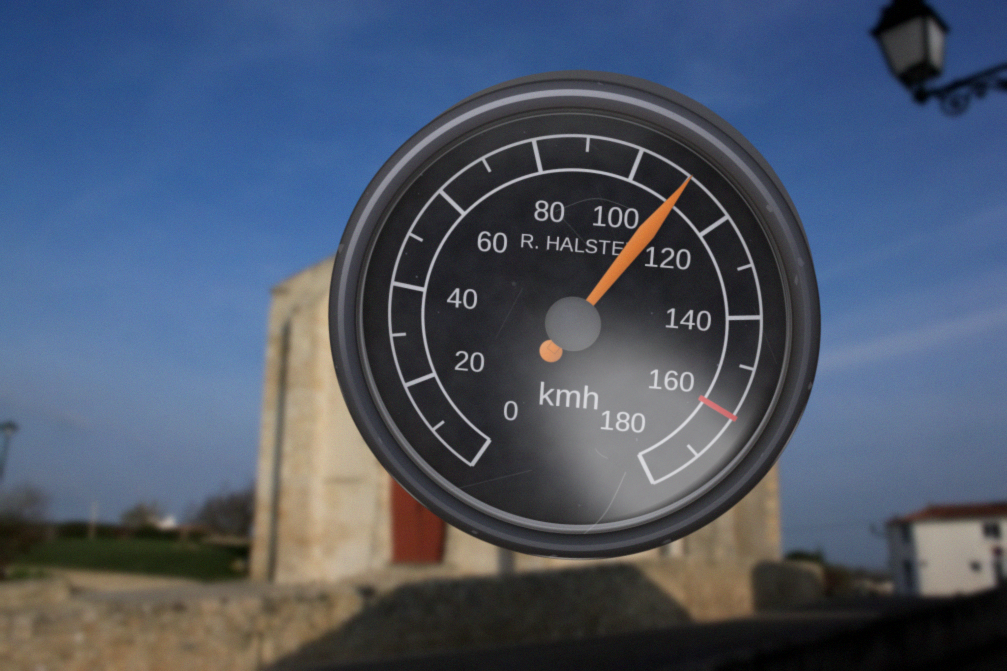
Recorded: 110 km/h
